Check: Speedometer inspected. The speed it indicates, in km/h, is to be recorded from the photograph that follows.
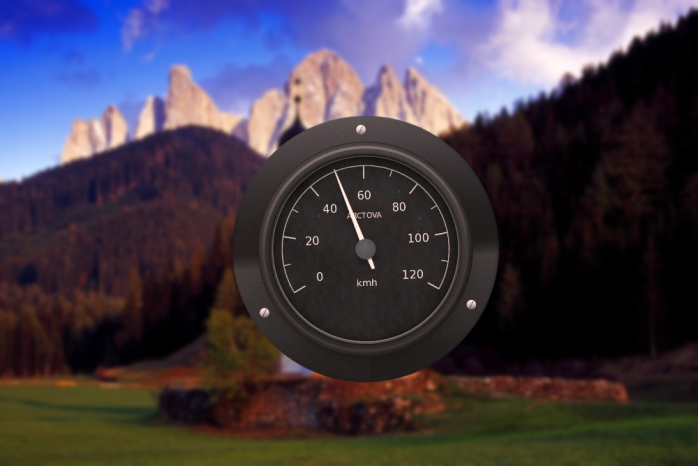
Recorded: 50 km/h
